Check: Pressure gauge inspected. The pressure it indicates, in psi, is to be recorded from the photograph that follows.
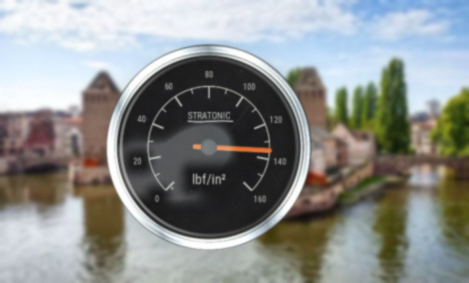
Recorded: 135 psi
